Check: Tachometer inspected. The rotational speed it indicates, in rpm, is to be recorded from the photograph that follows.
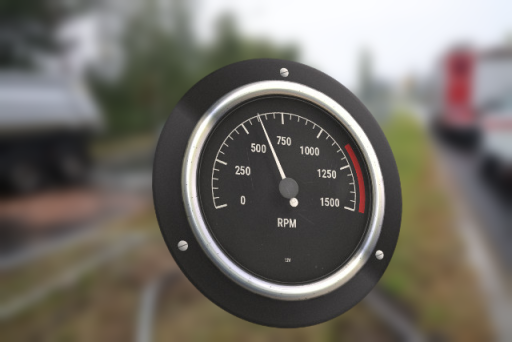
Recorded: 600 rpm
